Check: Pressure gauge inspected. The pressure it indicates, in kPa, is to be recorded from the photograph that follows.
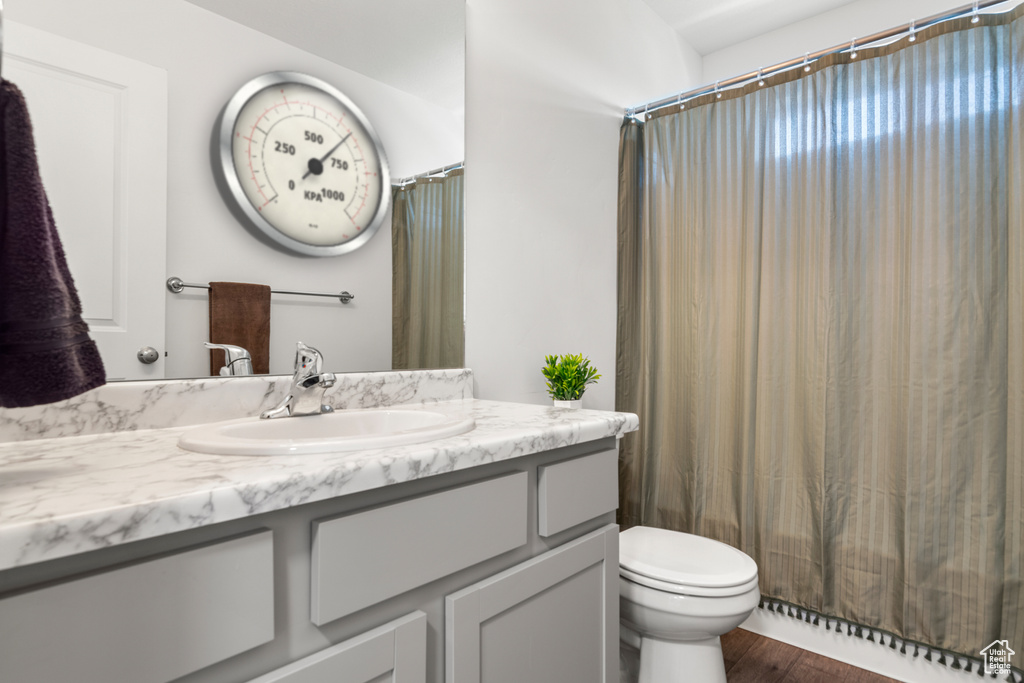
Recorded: 650 kPa
